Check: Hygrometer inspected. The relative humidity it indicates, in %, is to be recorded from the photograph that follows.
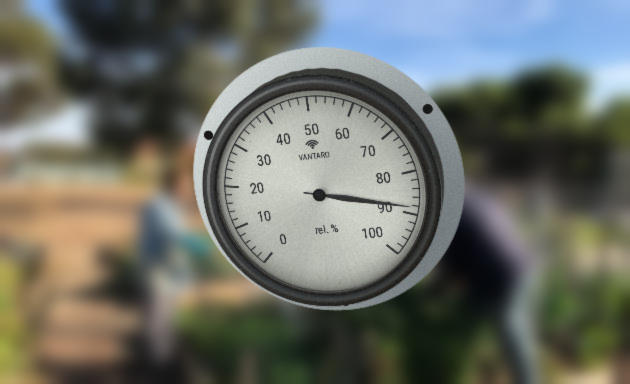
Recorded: 88 %
